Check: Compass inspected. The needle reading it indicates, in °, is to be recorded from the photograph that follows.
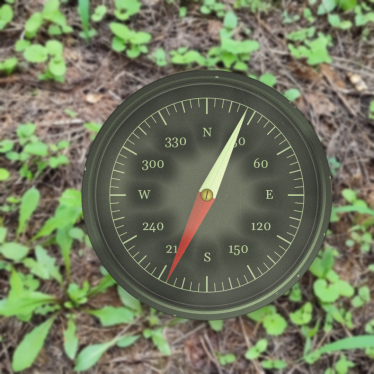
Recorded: 205 °
